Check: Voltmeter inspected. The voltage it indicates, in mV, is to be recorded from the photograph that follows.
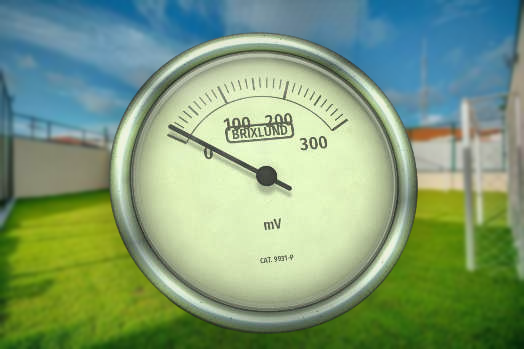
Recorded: 10 mV
